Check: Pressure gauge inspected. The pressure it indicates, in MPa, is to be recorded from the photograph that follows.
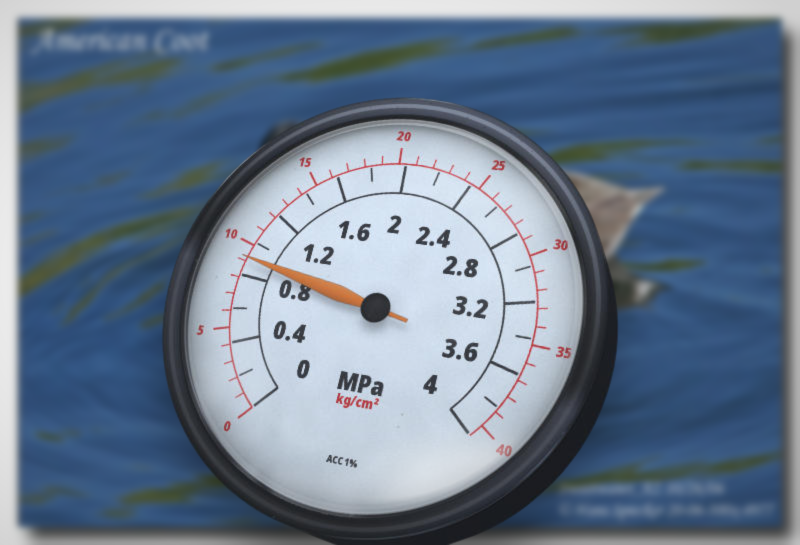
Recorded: 0.9 MPa
